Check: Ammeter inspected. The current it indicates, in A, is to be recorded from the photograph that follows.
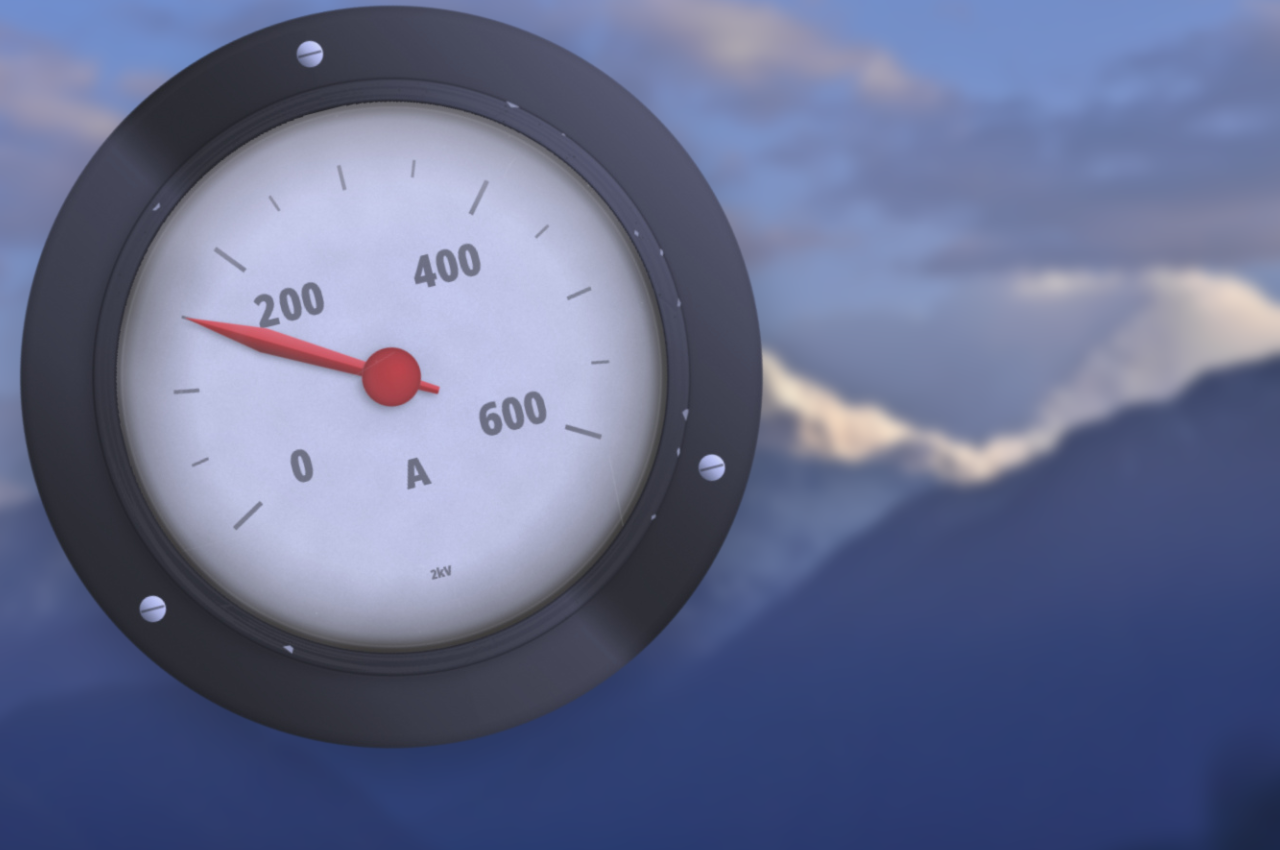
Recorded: 150 A
